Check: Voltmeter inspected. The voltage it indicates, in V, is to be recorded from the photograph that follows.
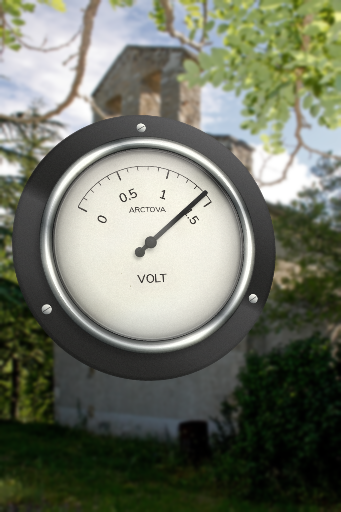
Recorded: 1.4 V
